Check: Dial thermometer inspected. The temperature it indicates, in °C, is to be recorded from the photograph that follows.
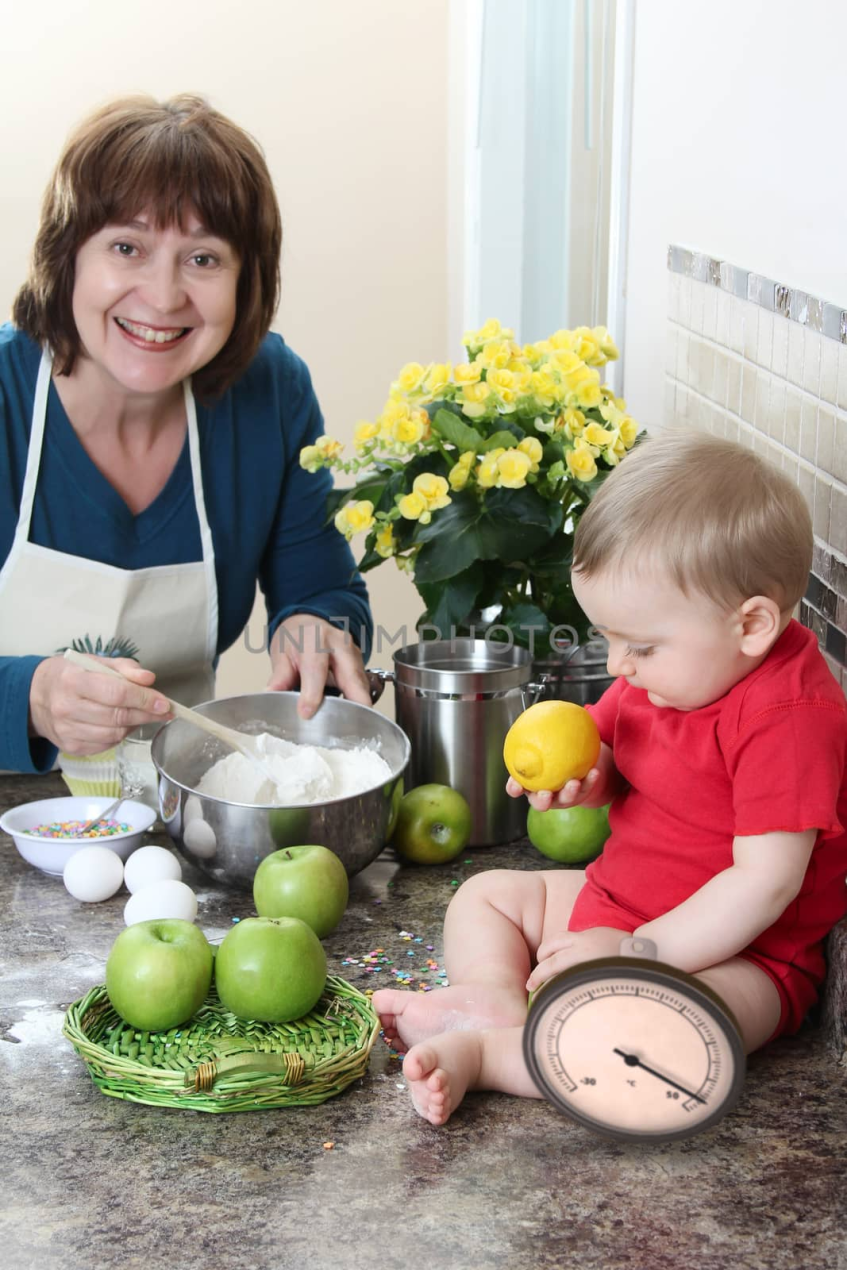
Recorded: 45 °C
